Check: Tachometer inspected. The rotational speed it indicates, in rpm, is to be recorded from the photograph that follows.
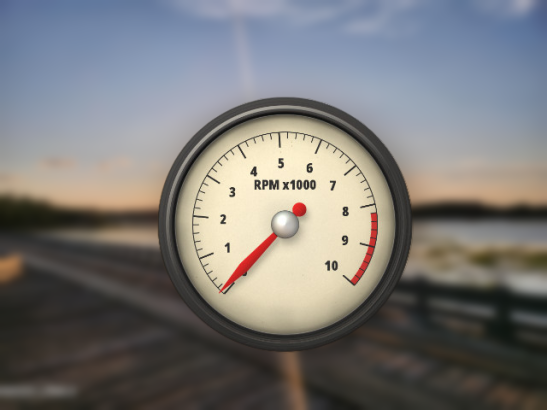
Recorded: 100 rpm
